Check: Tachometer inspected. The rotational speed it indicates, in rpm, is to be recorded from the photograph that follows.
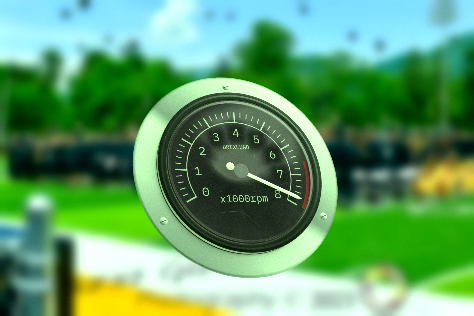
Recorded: 7800 rpm
